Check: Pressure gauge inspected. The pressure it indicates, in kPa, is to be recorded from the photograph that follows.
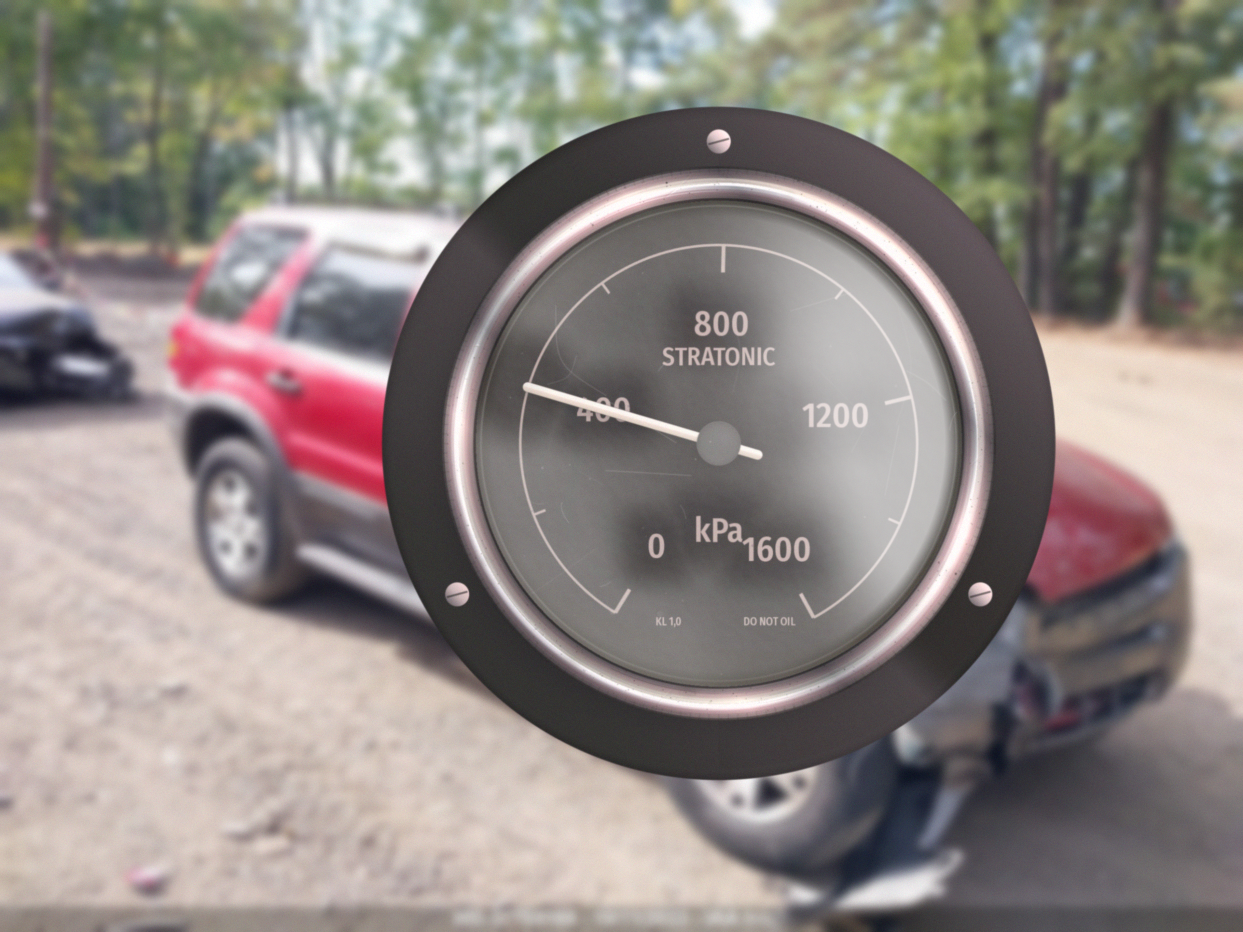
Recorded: 400 kPa
